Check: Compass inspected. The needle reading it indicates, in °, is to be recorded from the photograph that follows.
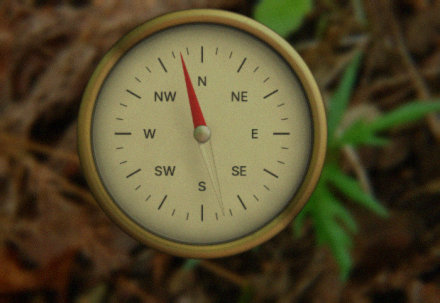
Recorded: 345 °
